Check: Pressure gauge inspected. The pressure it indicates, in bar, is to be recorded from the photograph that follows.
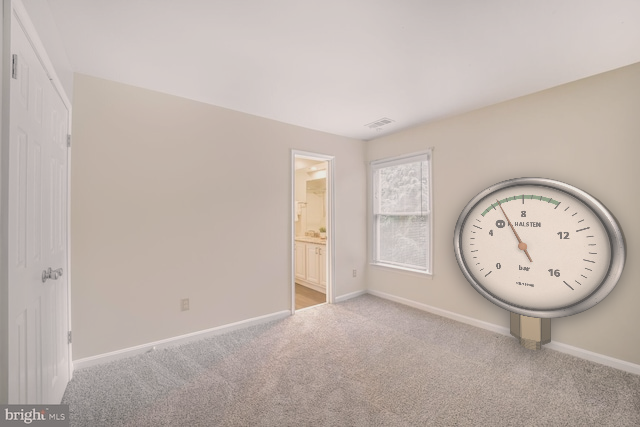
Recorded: 6.5 bar
